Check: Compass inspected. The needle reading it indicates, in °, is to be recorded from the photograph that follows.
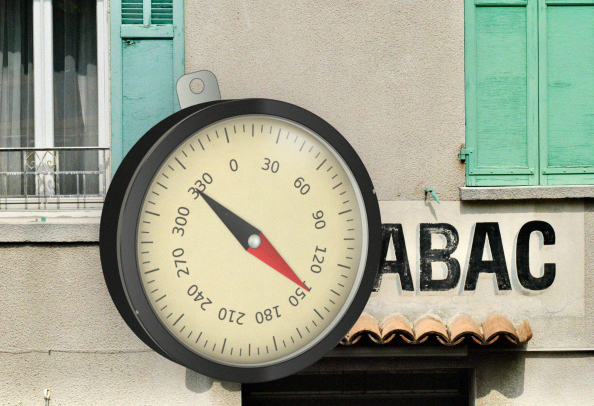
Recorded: 145 °
